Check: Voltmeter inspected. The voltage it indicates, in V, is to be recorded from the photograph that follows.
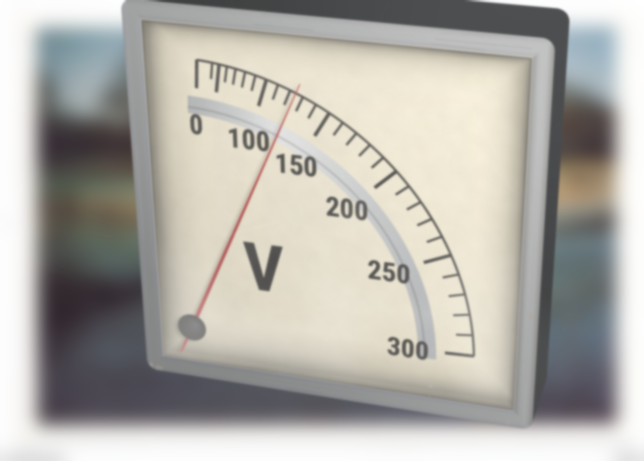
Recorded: 125 V
